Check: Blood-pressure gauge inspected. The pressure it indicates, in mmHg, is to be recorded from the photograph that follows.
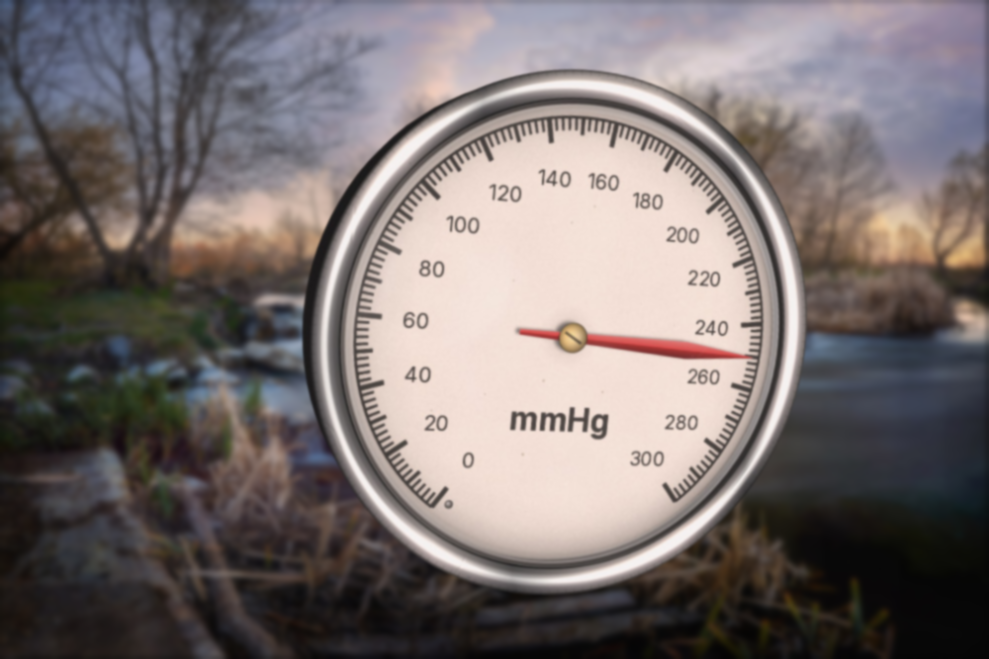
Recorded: 250 mmHg
